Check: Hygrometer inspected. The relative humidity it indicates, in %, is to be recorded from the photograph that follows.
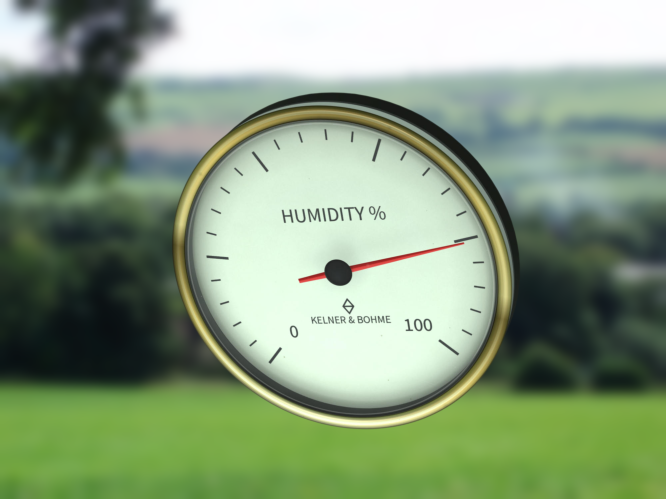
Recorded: 80 %
